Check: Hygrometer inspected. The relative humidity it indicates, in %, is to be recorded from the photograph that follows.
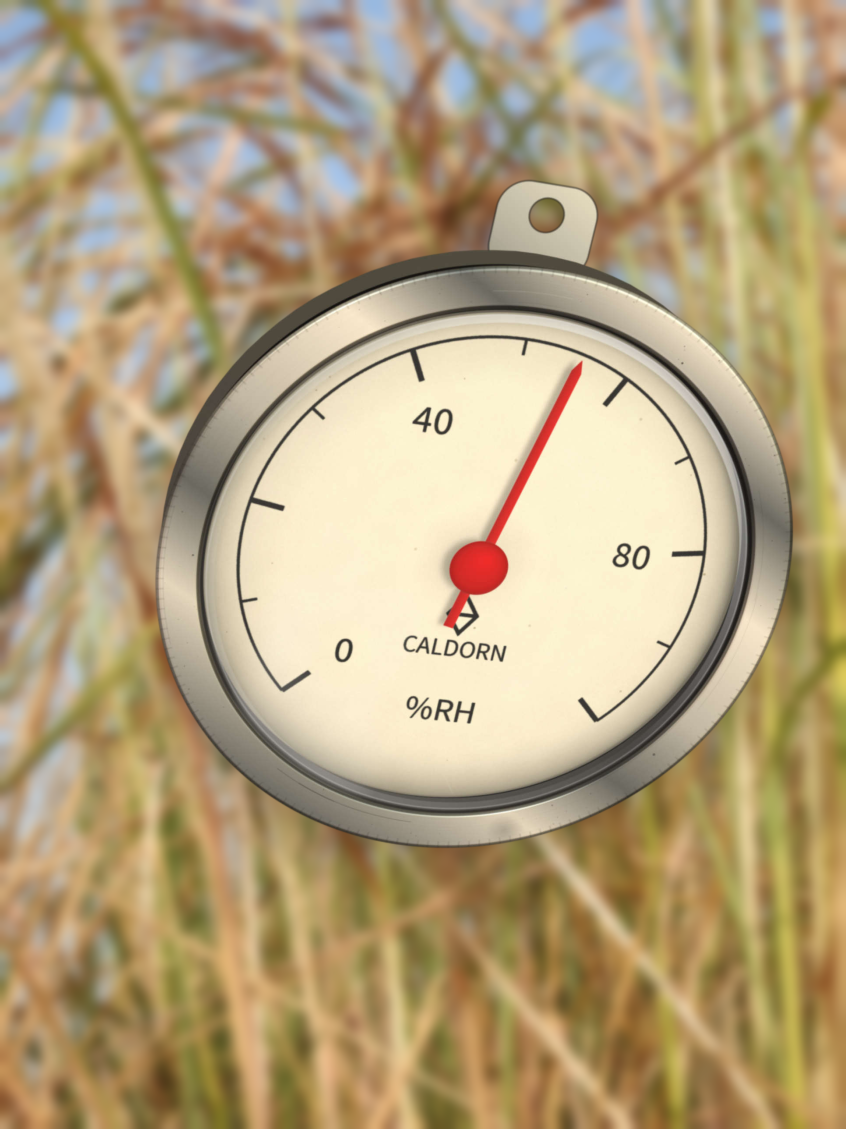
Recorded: 55 %
